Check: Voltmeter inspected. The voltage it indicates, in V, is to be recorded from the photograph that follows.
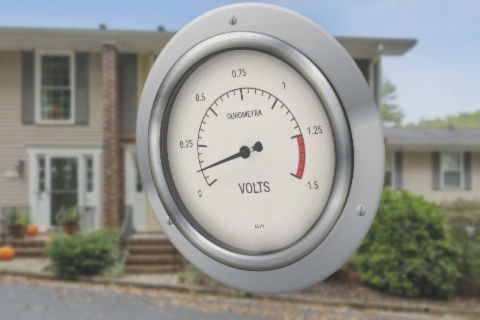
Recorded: 0.1 V
